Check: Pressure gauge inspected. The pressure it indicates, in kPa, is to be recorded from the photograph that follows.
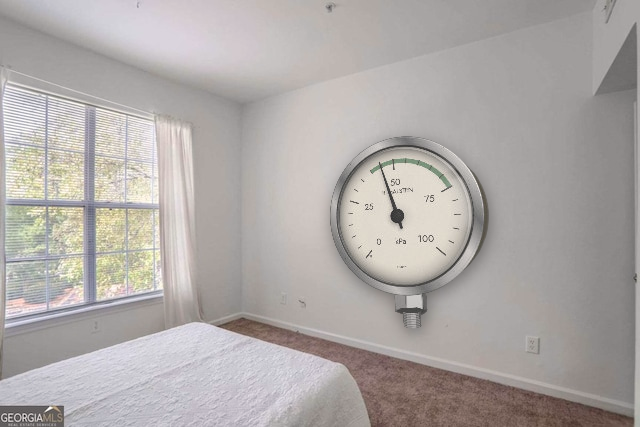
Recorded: 45 kPa
